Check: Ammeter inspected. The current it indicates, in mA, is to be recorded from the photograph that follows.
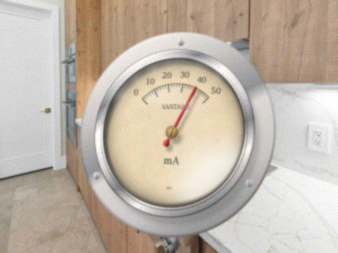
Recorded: 40 mA
